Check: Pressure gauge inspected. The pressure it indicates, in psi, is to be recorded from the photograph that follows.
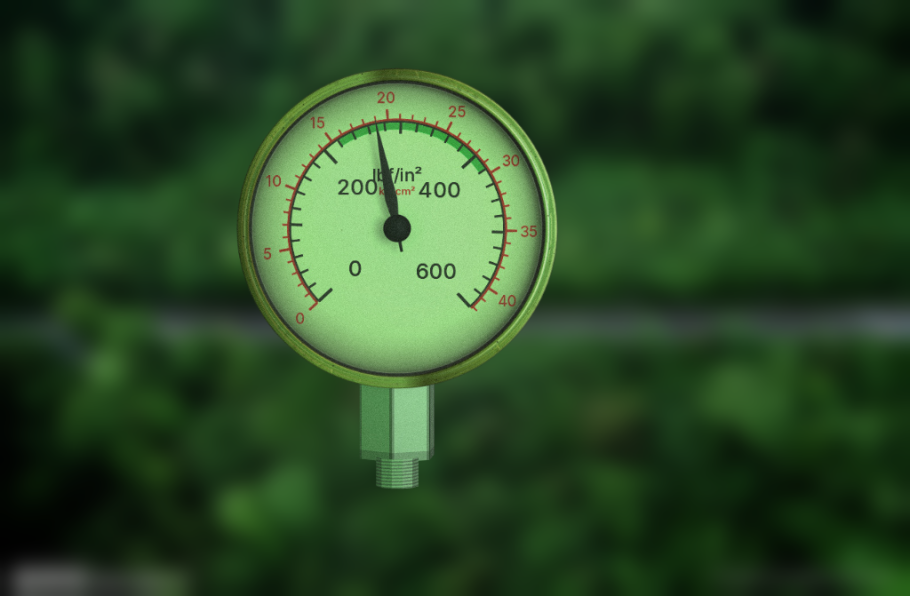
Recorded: 270 psi
